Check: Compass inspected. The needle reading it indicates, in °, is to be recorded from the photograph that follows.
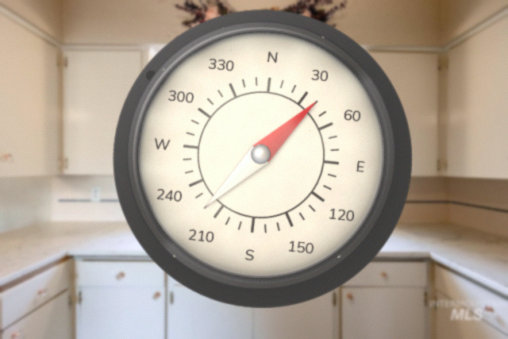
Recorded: 40 °
